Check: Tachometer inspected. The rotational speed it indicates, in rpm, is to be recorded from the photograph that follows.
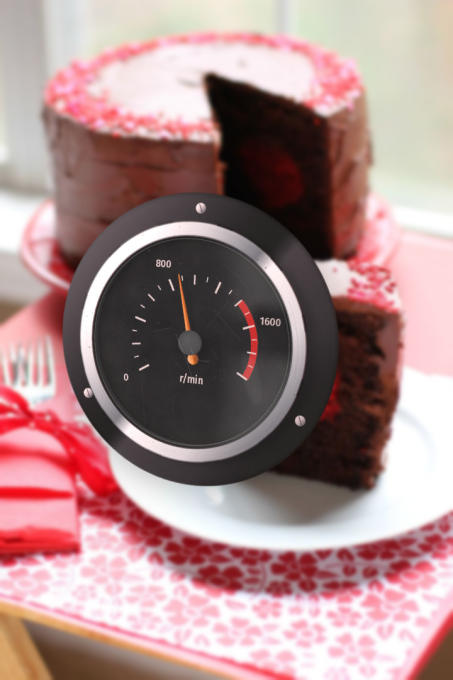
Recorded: 900 rpm
